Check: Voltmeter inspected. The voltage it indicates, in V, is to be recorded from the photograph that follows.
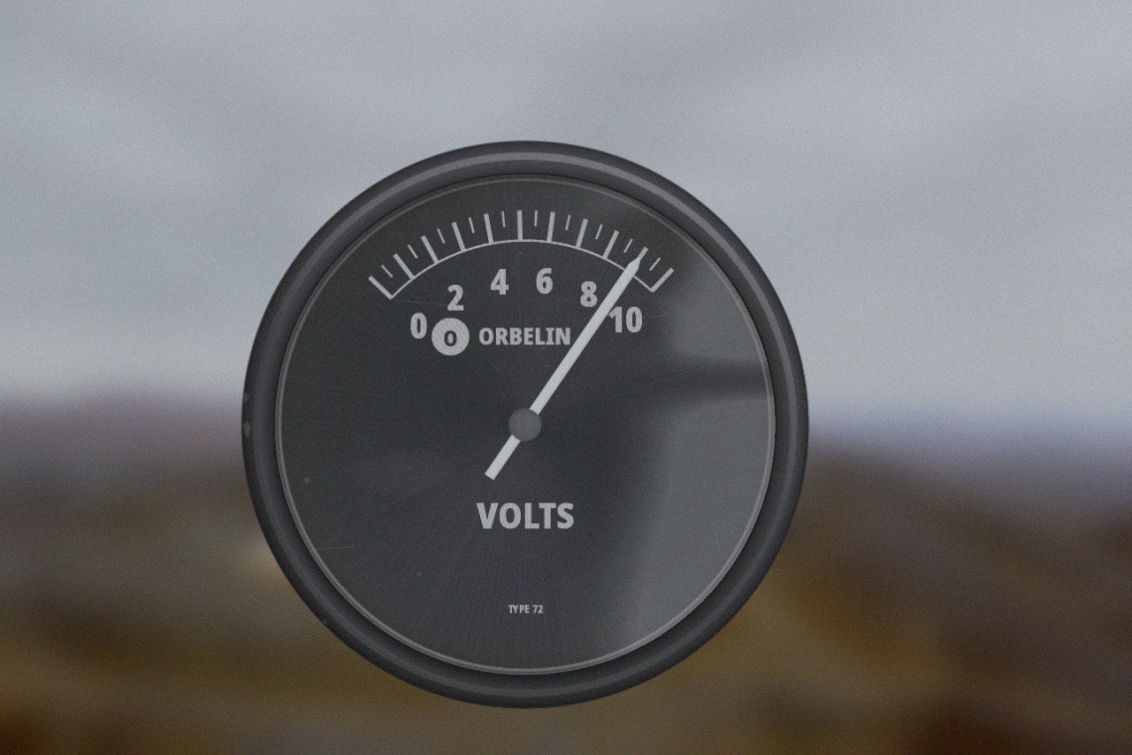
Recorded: 9 V
